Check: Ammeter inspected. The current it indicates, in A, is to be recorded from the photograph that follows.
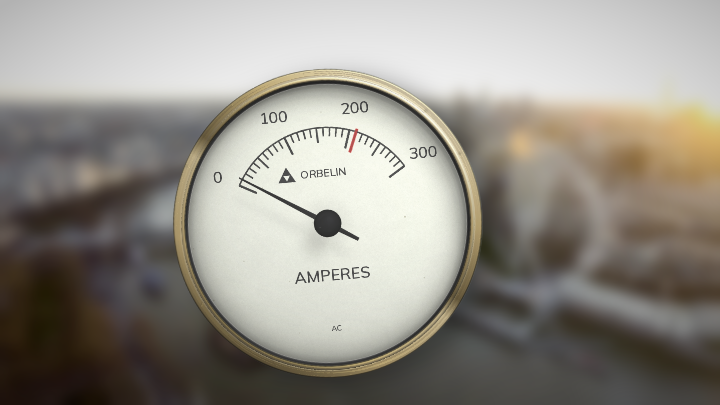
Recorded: 10 A
